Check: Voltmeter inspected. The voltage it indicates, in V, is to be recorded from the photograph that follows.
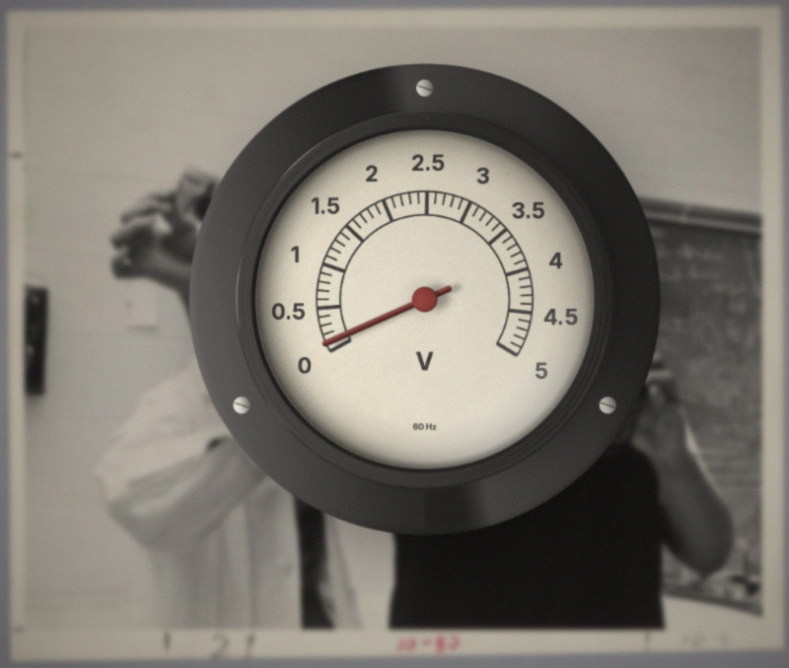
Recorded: 0.1 V
